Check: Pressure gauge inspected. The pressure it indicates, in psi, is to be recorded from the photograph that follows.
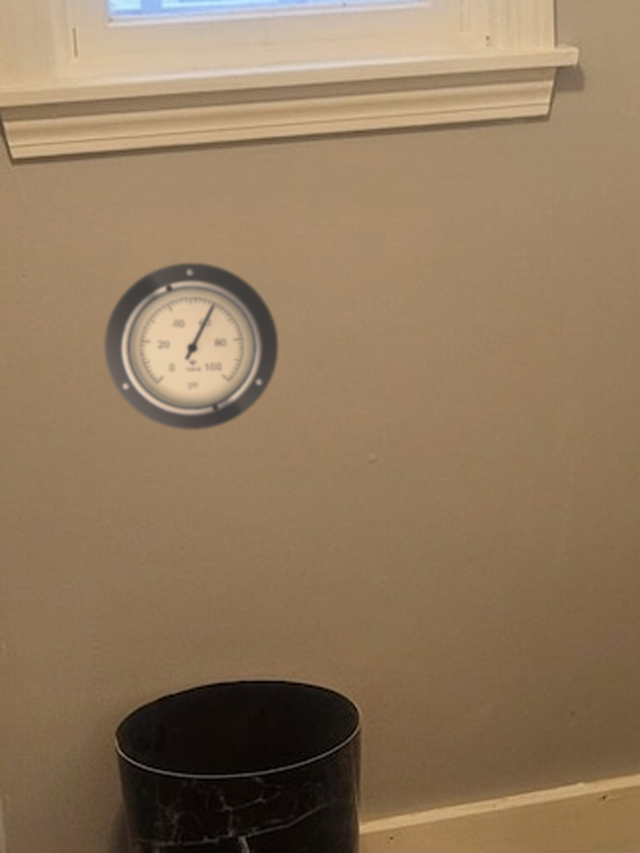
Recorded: 60 psi
